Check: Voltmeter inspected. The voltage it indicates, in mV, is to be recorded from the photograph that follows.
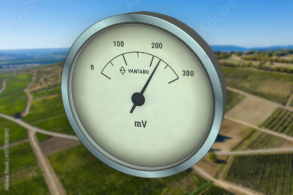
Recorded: 225 mV
